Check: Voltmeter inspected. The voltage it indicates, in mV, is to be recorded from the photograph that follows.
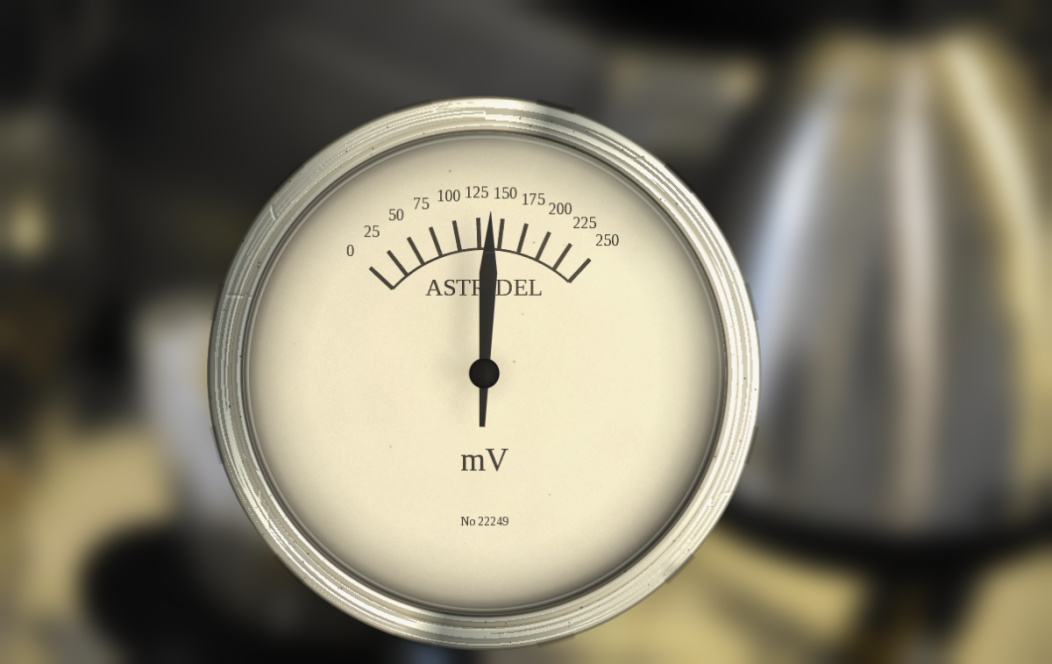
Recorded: 137.5 mV
